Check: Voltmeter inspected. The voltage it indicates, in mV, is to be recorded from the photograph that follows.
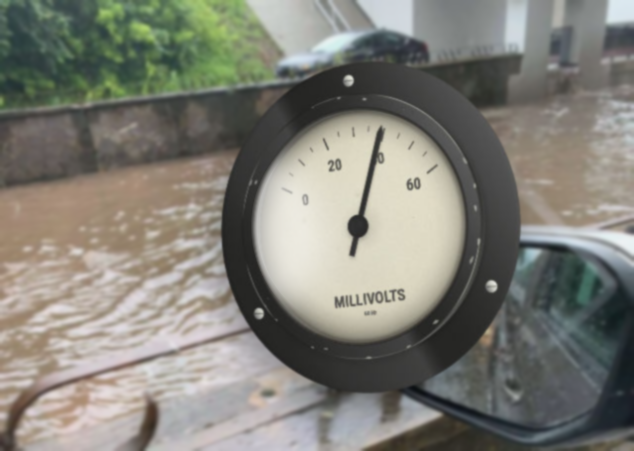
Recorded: 40 mV
